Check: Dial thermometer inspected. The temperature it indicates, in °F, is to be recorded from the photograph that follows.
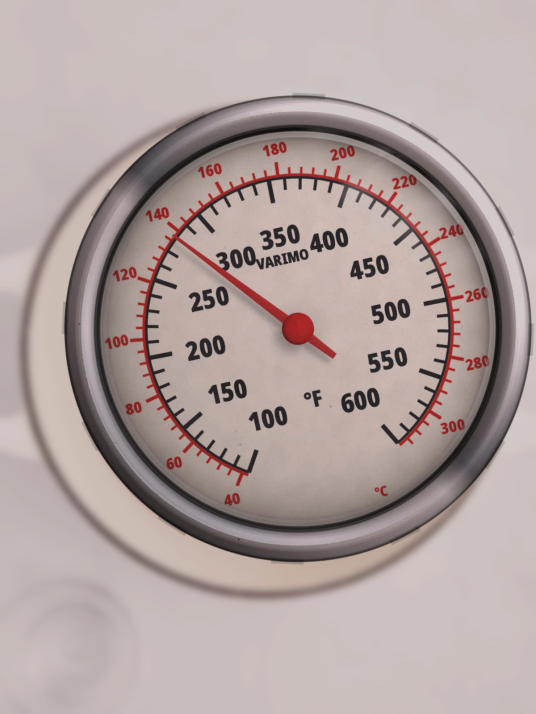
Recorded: 280 °F
